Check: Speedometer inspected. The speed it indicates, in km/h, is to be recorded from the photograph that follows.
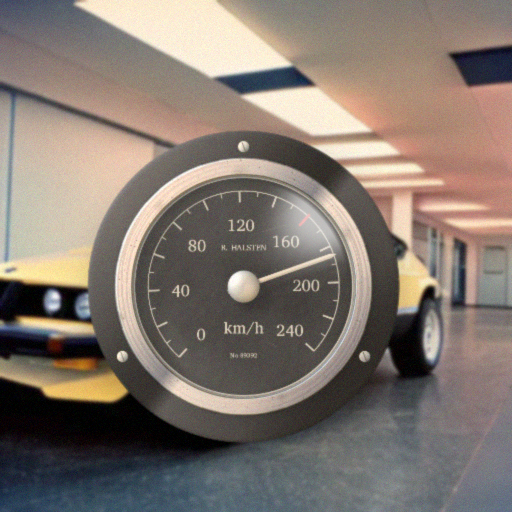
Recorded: 185 km/h
